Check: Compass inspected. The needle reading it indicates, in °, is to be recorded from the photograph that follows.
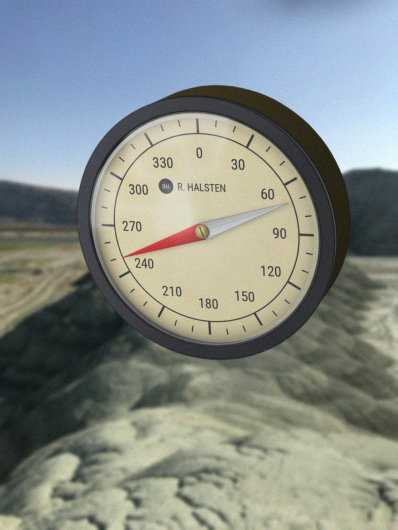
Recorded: 250 °
